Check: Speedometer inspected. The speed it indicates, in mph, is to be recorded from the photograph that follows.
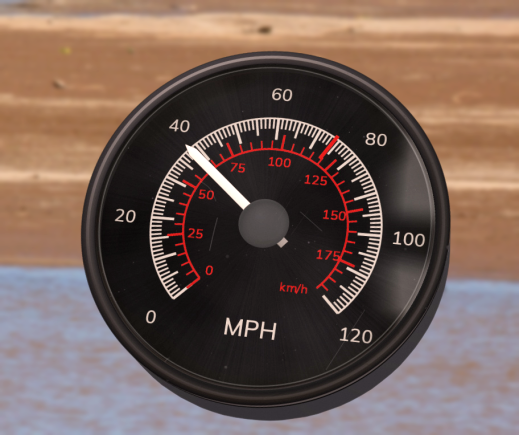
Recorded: 38 mph
